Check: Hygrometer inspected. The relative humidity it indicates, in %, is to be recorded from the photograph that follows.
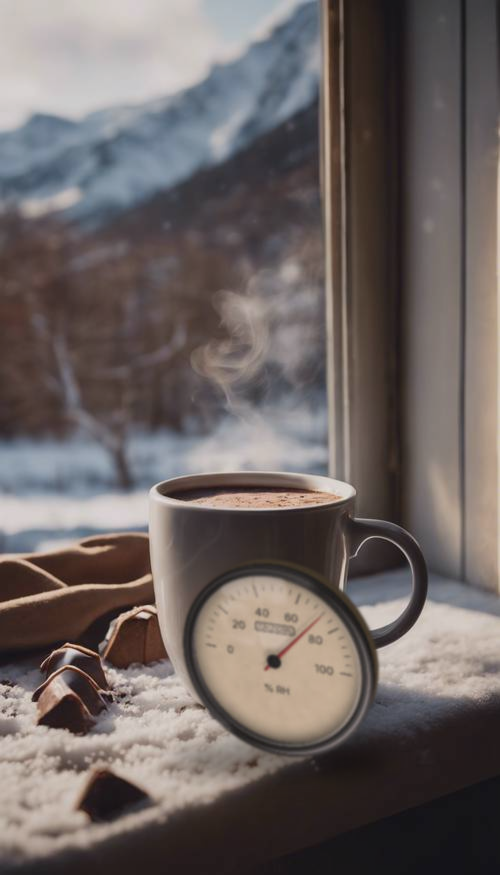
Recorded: 72 %
